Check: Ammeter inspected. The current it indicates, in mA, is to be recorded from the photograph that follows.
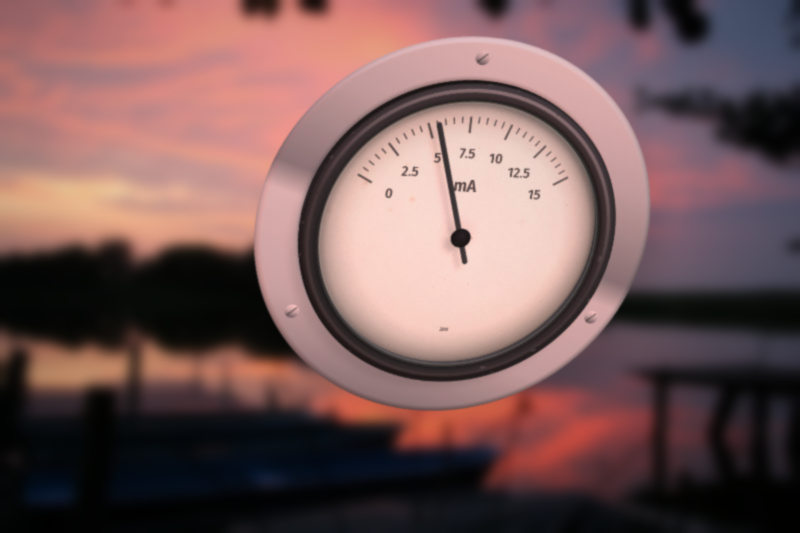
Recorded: 5.5 mA
